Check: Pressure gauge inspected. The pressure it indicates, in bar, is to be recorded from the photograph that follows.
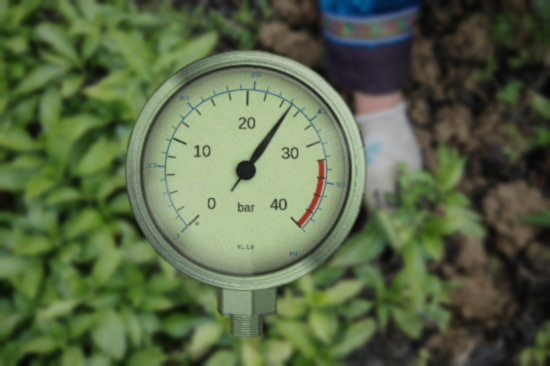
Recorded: 25 bar
